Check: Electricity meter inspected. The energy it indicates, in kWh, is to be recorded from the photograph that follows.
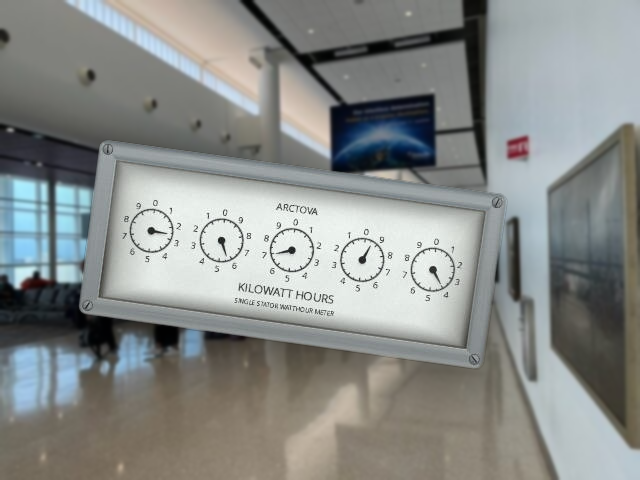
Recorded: 25694 kWh
